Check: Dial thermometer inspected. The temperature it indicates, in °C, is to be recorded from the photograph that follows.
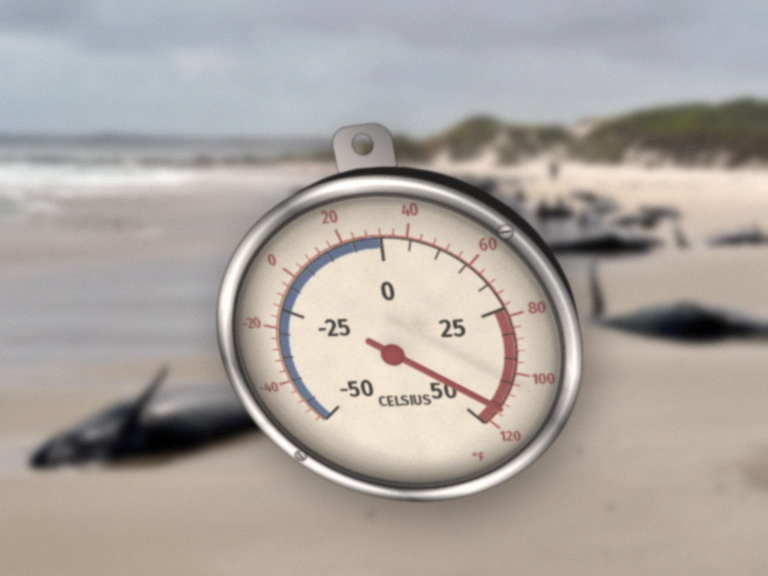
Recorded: 45 °C
